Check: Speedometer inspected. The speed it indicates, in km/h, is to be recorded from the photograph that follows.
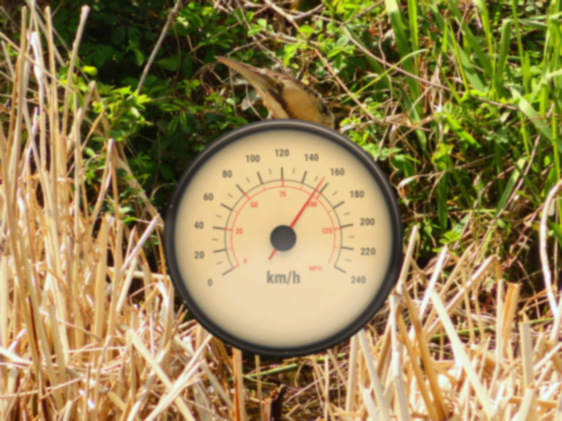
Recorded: 155 km/h
